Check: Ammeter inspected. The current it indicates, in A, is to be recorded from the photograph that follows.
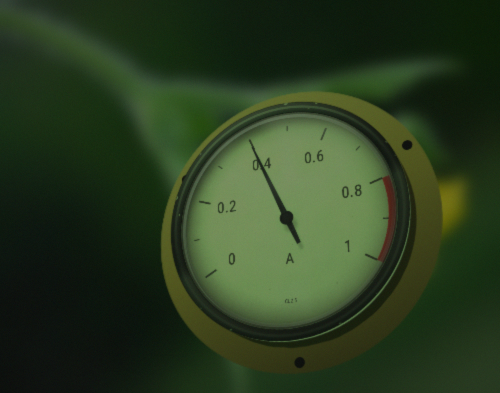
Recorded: 0.4 A
